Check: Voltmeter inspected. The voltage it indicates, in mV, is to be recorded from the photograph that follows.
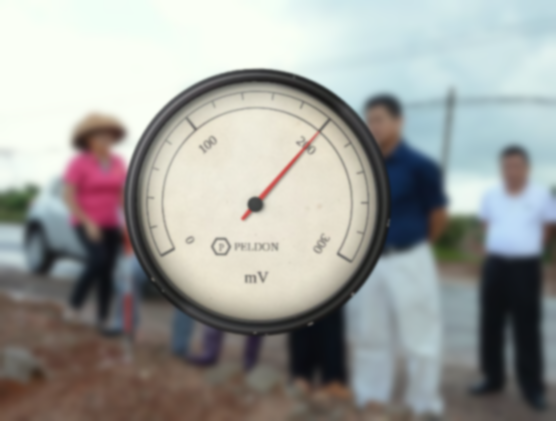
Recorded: 200 mV
